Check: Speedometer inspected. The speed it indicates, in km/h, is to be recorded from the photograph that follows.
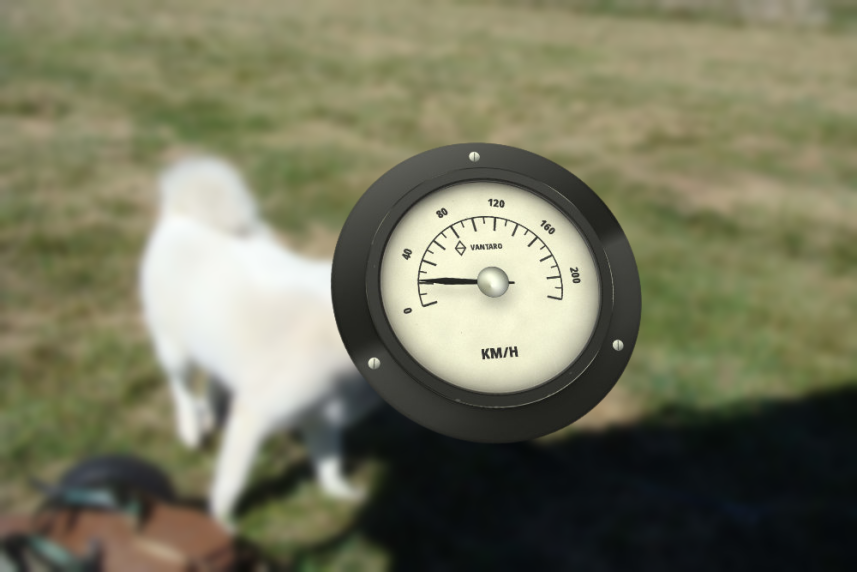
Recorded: 20 km/h
